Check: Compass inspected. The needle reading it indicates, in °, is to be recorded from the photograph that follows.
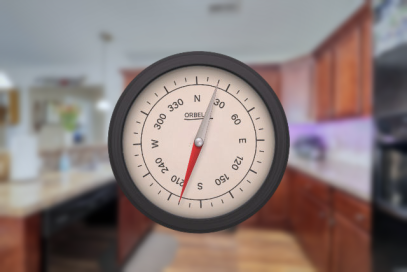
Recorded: 200 °
